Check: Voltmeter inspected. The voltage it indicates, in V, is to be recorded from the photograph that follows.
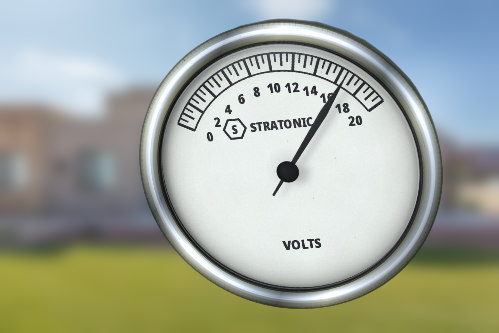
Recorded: 16.5 V
